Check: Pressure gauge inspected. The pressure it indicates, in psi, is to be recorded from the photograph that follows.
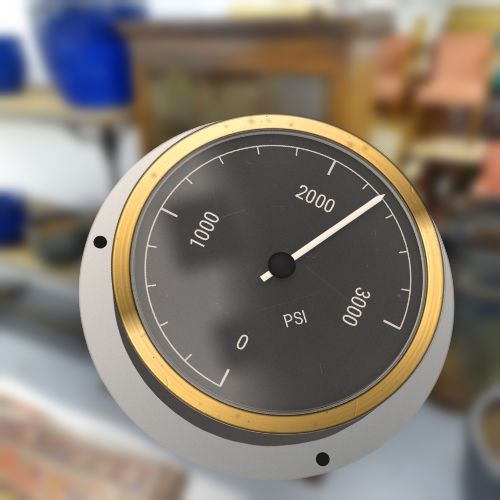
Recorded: 2300 psi
